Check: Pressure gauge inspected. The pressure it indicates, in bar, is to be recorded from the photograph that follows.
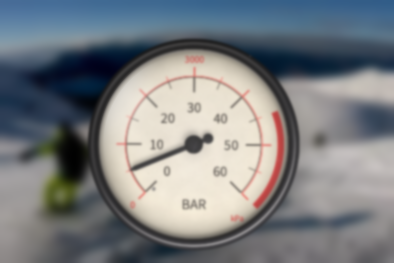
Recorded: 5 bar
